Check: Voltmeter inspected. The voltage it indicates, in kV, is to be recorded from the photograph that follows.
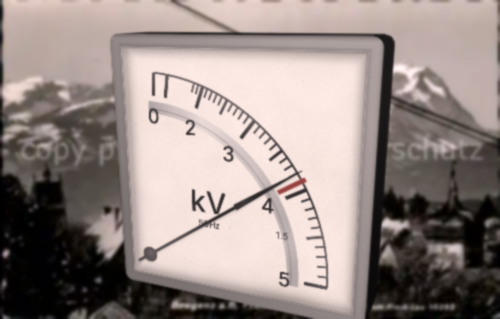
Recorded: 3.8 kV
